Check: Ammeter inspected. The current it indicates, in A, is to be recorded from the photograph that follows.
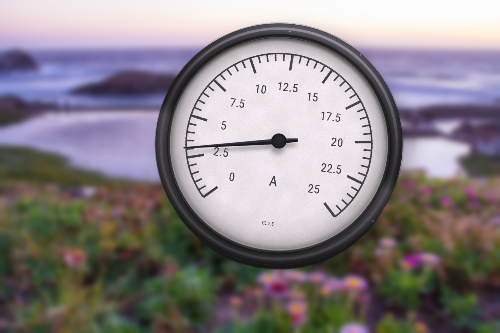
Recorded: 3 A
